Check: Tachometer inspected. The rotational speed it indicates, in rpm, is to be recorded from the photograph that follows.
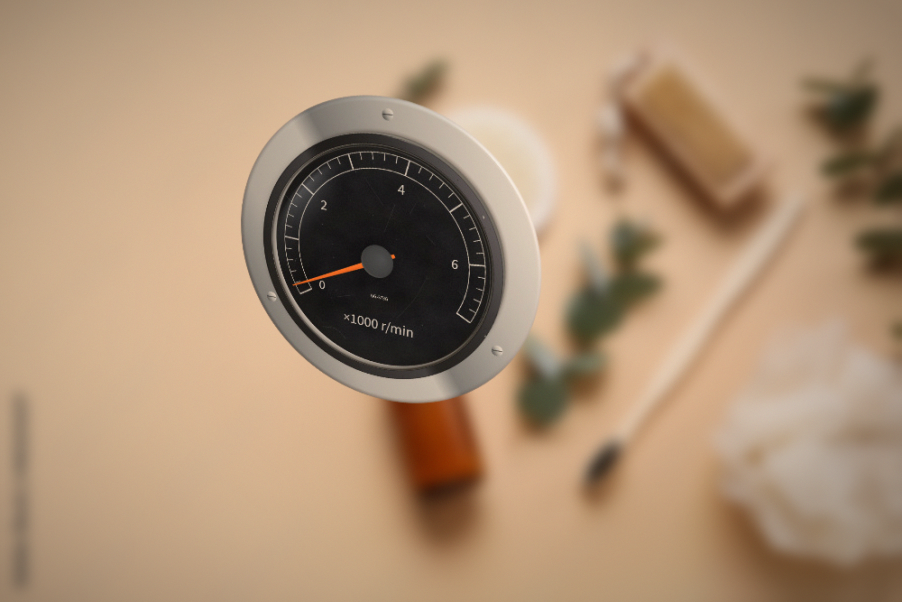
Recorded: 200 rpm
